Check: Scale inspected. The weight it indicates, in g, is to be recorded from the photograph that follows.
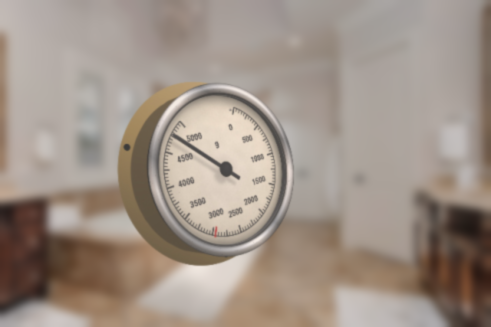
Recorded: 4750 g
